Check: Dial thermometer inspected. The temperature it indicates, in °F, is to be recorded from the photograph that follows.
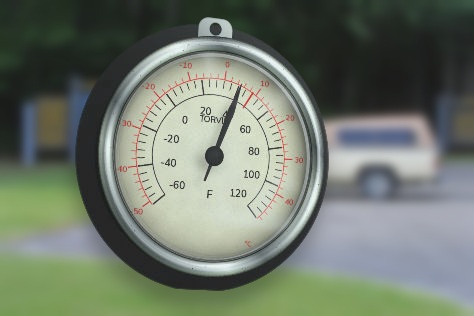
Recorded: 40 °F
